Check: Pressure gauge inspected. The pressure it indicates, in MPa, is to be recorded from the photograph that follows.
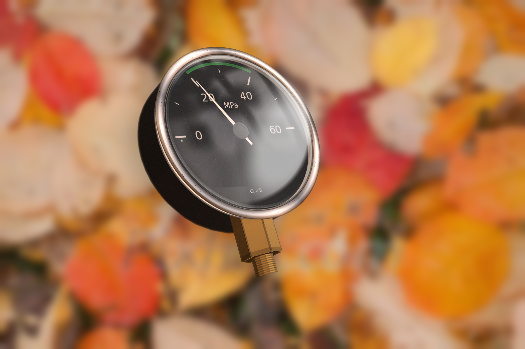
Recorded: 20 MPa
